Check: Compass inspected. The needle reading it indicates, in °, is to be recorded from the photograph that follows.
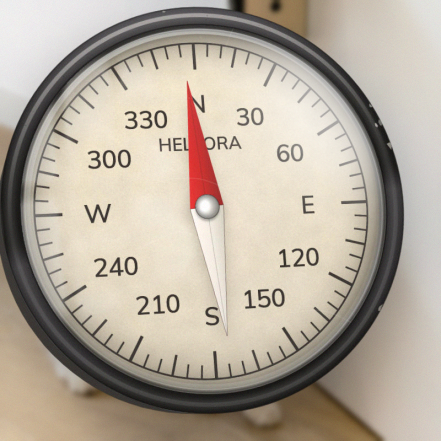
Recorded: 355 °
